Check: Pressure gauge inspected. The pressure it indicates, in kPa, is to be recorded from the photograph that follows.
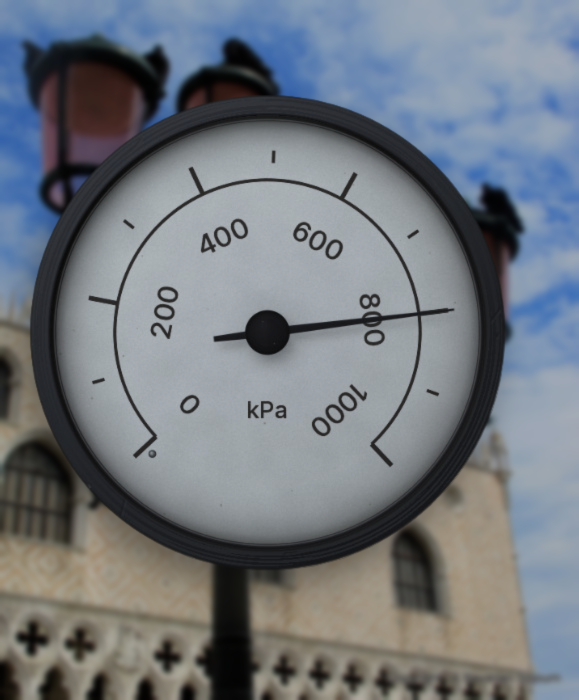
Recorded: 800 kPa
